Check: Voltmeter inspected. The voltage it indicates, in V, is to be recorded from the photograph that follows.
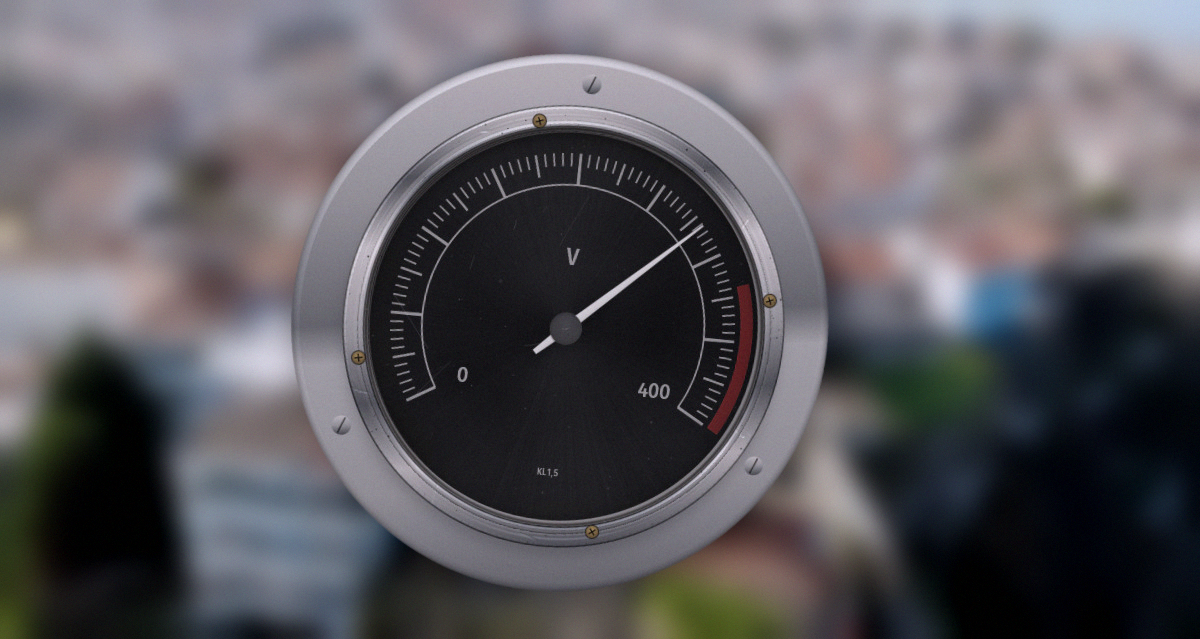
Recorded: 280 V
